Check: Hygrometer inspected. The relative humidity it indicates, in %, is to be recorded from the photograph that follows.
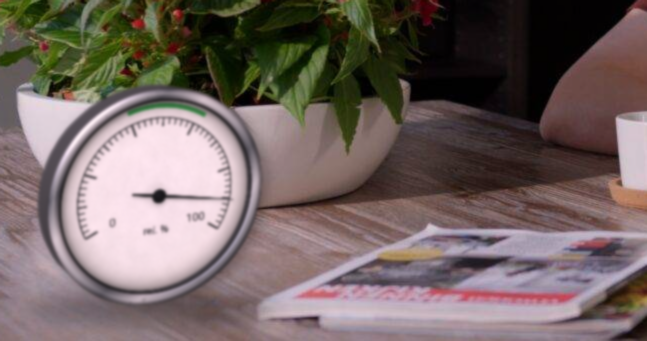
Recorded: 90 %
